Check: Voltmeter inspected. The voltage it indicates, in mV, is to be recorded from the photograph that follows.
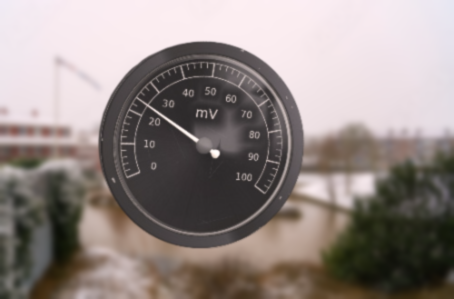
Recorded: 24 mV
